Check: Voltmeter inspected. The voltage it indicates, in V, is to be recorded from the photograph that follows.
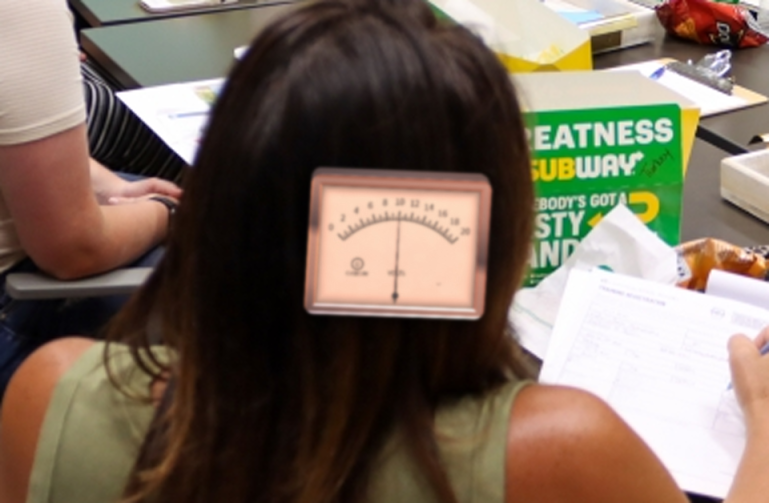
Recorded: 10 V
